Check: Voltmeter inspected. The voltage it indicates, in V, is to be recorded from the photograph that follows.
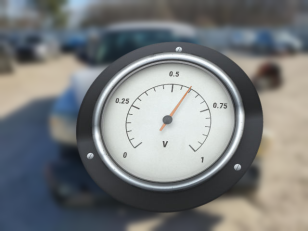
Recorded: 0.6 V
